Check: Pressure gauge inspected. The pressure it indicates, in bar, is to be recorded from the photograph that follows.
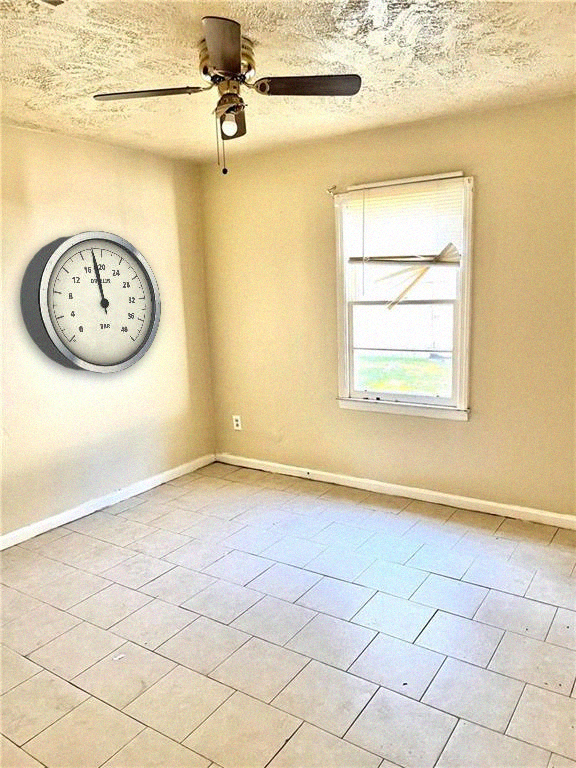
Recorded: 18 bar
